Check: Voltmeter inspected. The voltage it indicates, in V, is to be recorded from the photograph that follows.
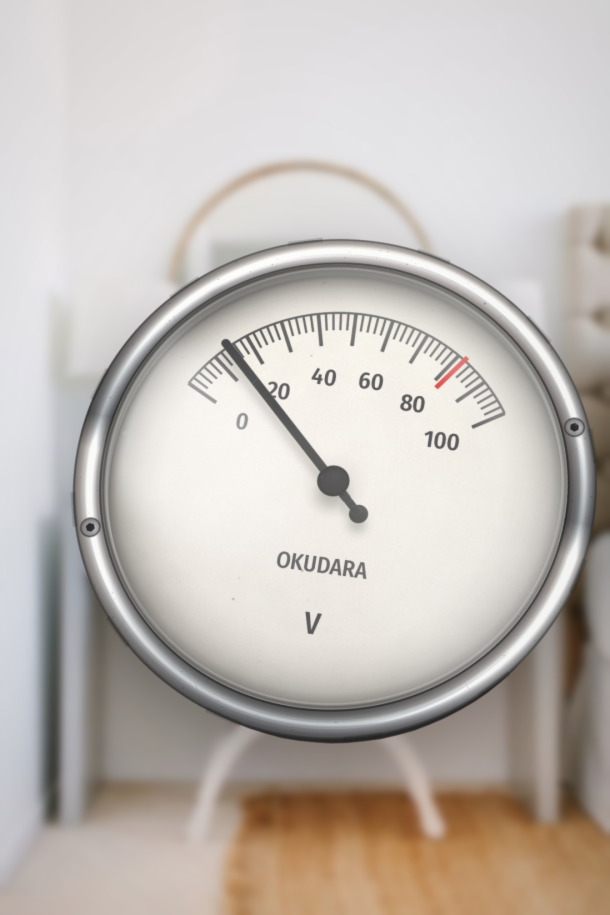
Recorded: 14 V
